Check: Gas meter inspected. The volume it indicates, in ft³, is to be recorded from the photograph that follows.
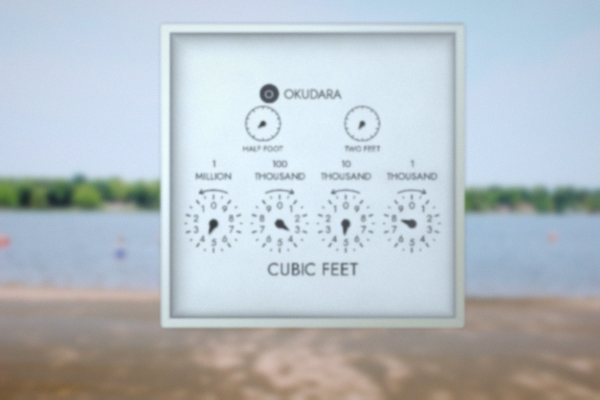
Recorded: 434800 ft³
